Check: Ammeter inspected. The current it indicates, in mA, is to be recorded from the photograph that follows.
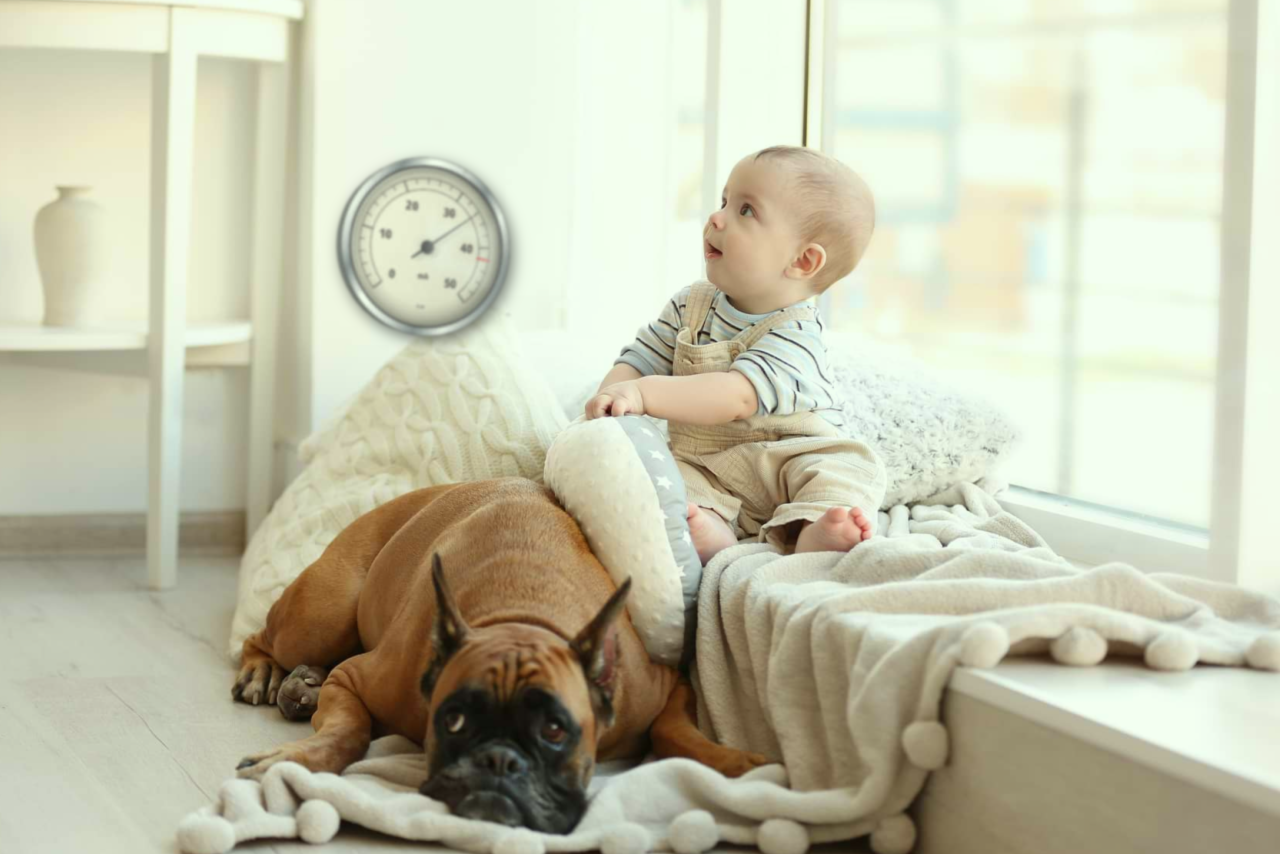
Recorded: 34 mA
